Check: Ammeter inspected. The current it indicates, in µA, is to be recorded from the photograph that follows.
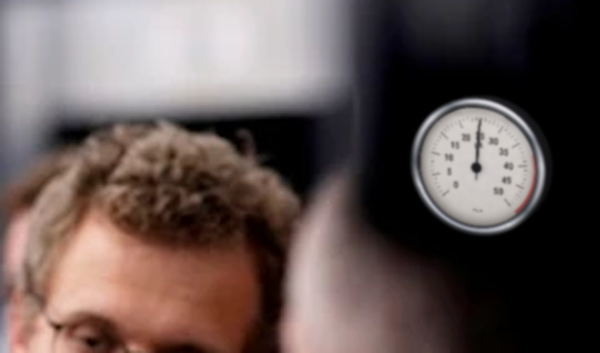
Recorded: 25 µA
